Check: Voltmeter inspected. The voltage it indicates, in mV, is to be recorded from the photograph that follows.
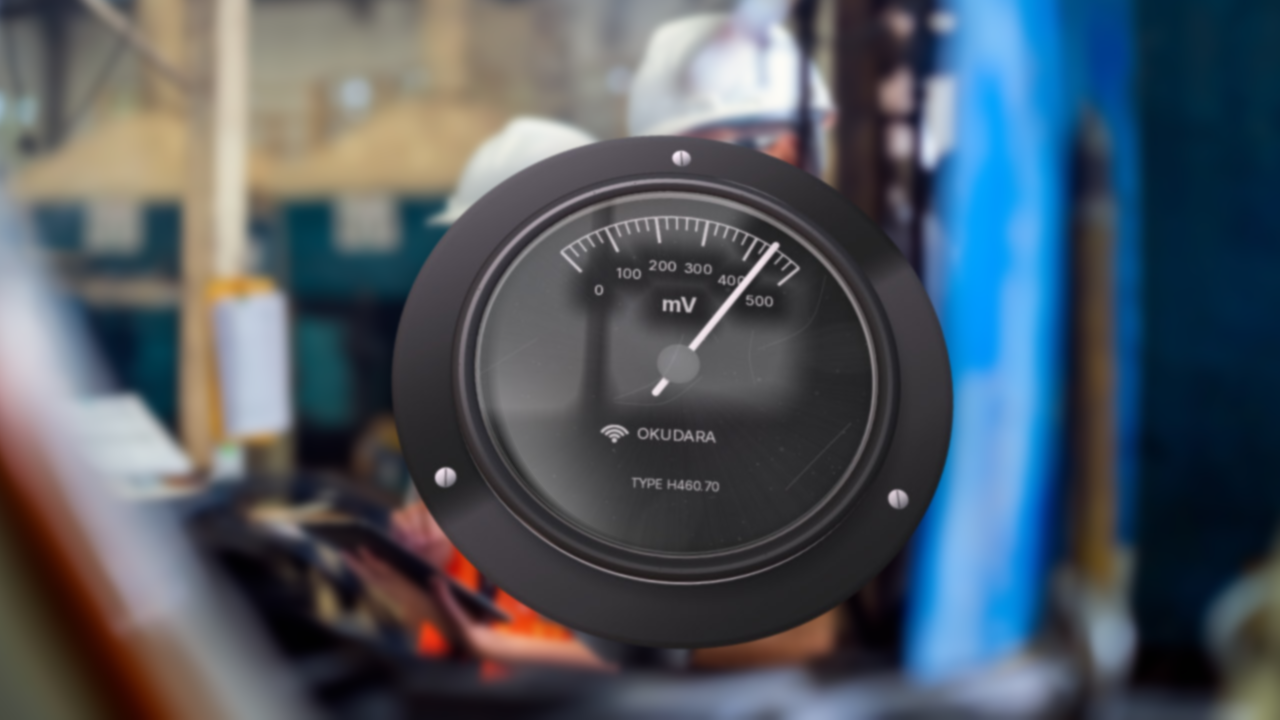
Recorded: 440 mV
